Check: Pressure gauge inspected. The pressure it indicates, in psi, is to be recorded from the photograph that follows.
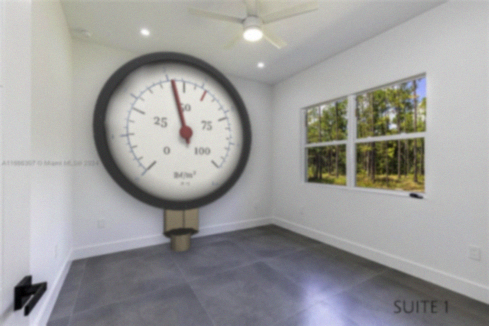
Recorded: 45 psi
